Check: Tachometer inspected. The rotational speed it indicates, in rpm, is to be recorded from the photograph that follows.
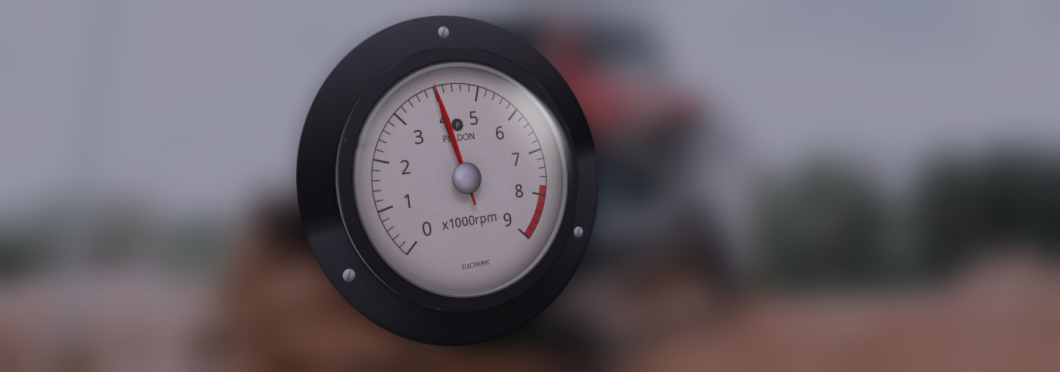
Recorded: 4000 rpm
